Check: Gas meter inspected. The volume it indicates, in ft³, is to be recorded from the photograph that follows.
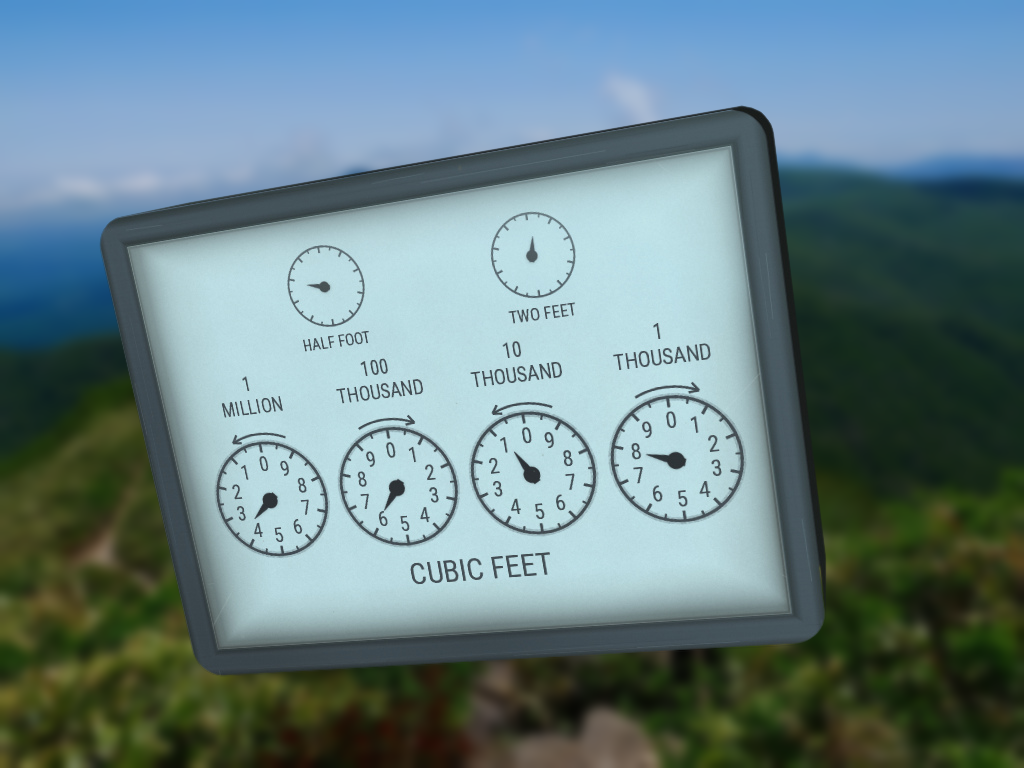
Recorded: 360800 ft³
